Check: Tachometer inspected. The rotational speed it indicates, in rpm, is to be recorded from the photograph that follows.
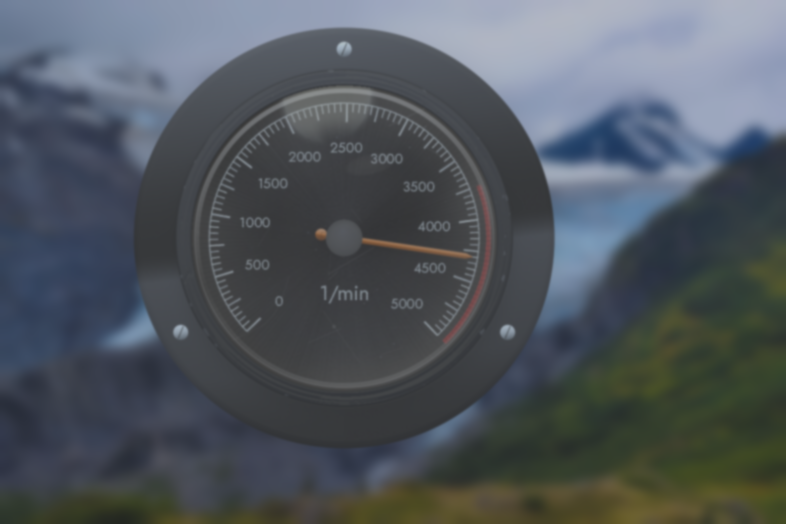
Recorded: 4300 rpm
